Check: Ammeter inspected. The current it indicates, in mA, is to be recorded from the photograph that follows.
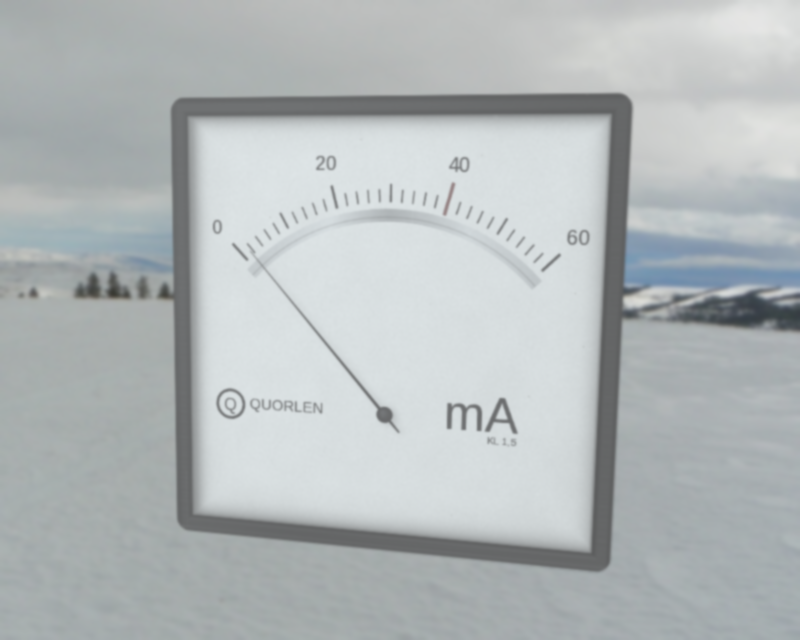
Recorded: 2 mA
